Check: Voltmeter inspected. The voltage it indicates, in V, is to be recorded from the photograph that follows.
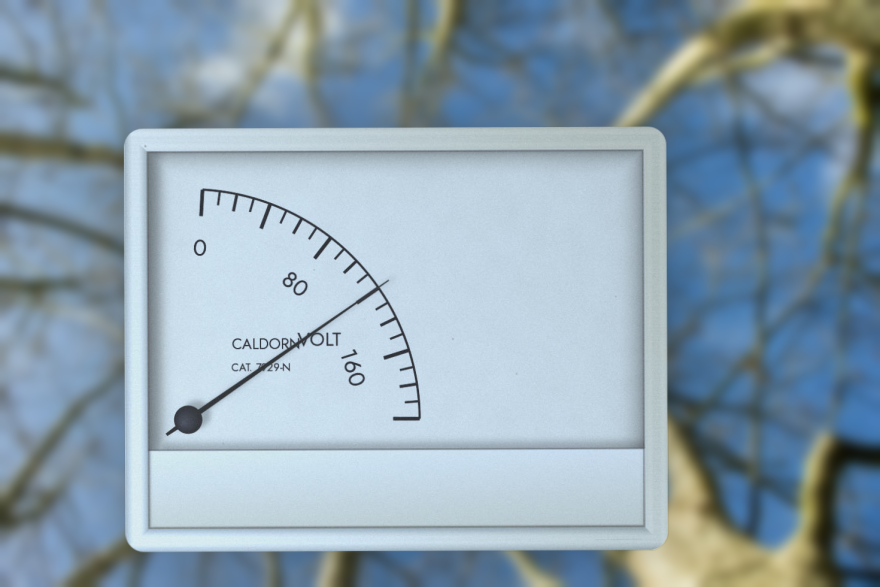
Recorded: 120 V
